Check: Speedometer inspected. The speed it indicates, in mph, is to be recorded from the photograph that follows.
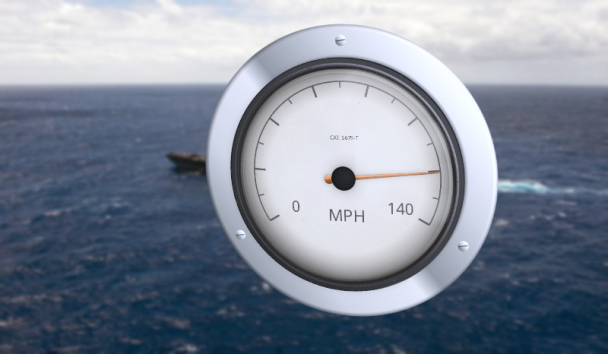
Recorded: 120 mph
